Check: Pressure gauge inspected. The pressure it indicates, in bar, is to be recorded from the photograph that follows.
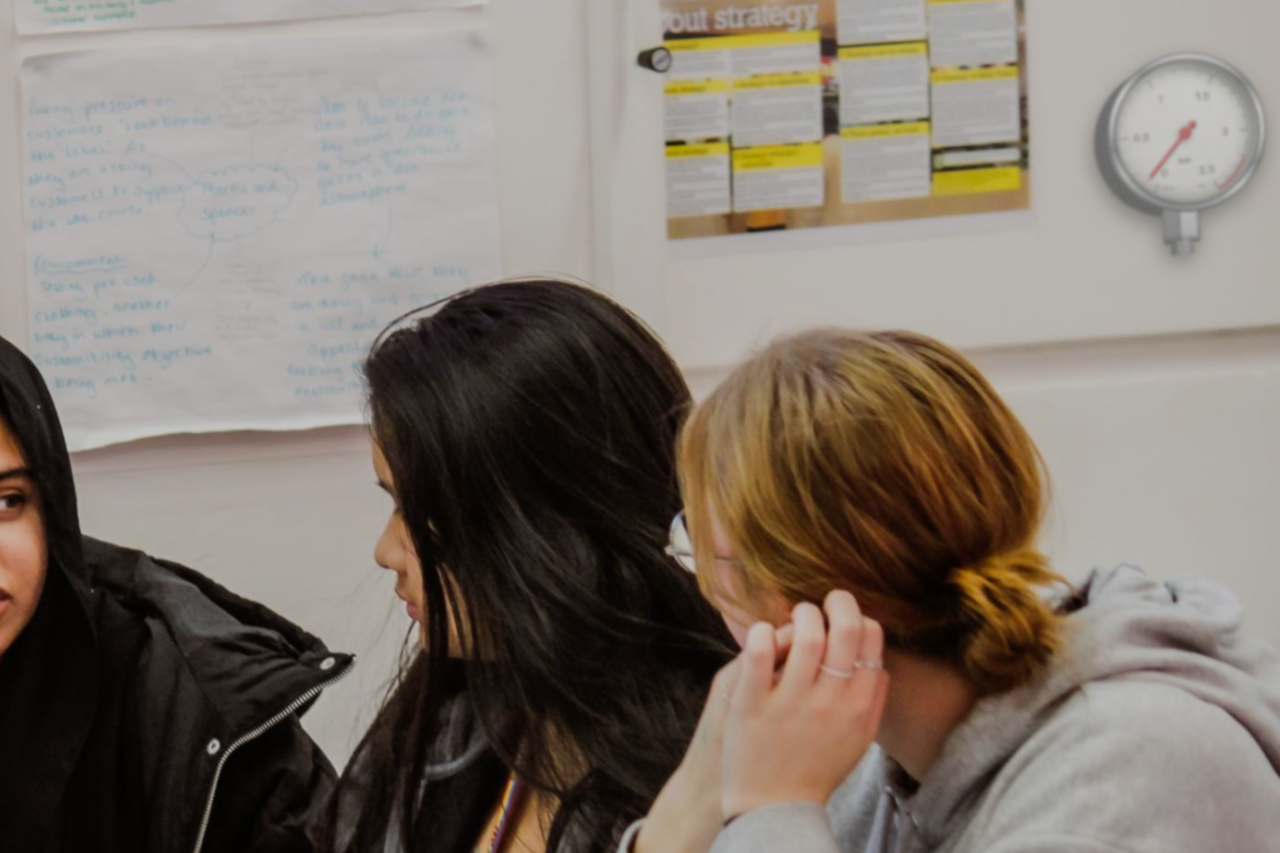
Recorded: 0.1 bar
